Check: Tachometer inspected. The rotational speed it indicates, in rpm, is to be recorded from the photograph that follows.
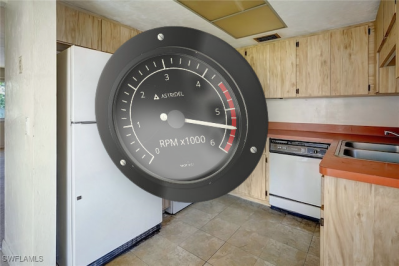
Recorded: 5400 rpm
